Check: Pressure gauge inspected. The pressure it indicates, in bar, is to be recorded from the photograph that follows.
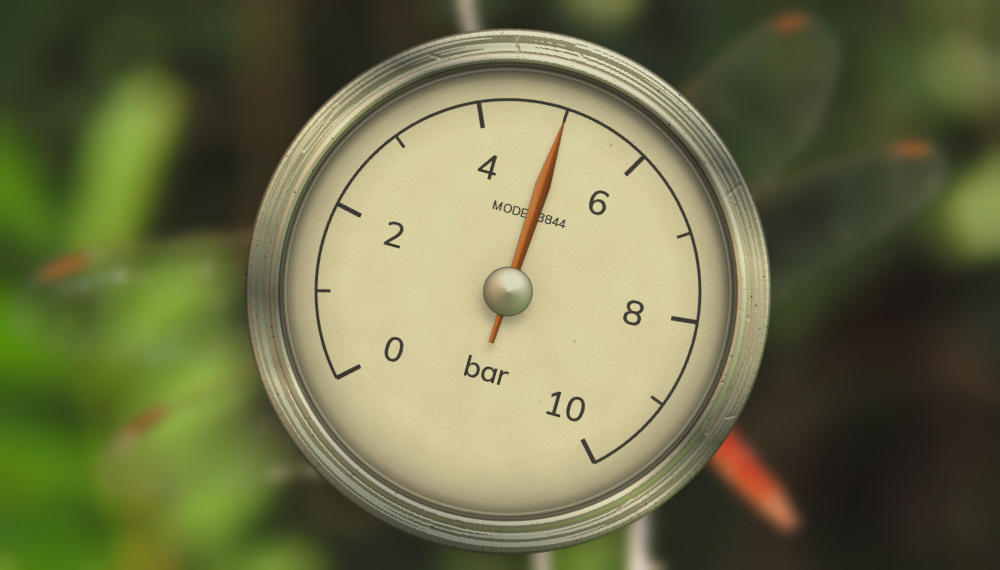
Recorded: 5 bar
